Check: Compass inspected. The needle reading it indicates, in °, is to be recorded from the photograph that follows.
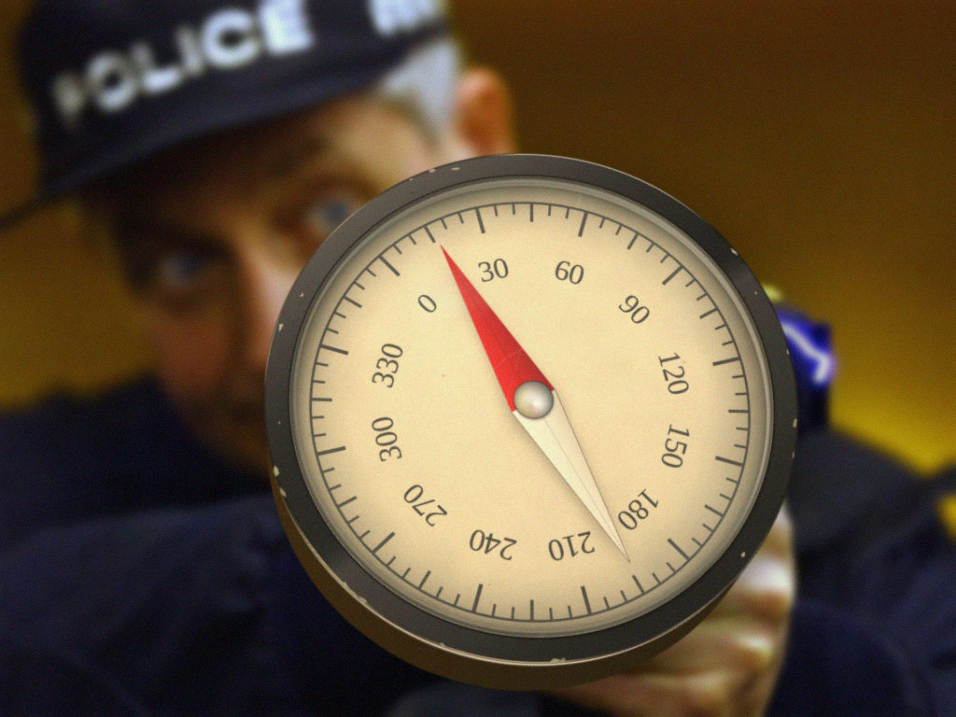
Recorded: 15 °
